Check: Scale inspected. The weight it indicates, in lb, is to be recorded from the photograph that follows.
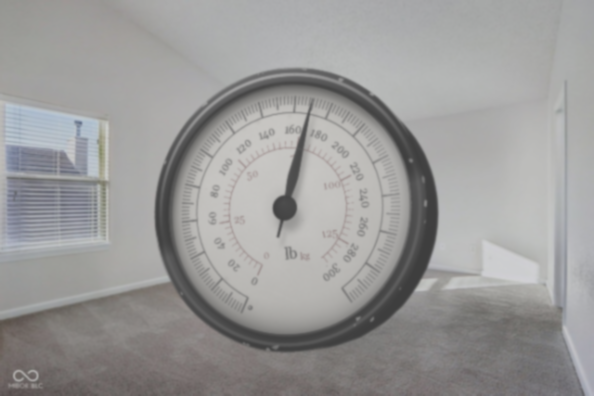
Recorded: 170 lb
